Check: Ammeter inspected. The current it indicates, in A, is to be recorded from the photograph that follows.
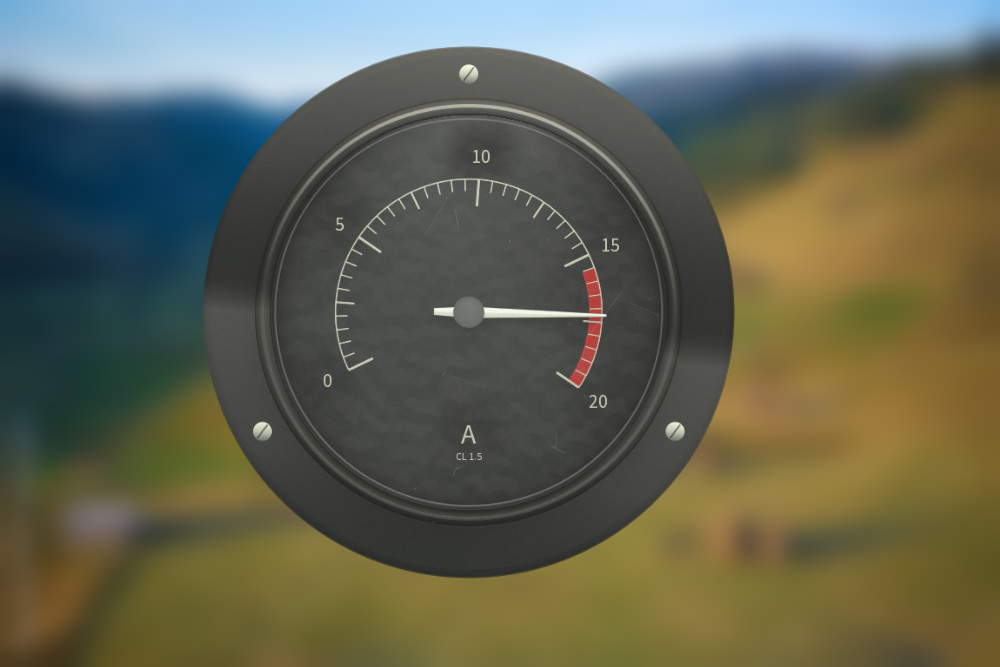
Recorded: 17.25 A
